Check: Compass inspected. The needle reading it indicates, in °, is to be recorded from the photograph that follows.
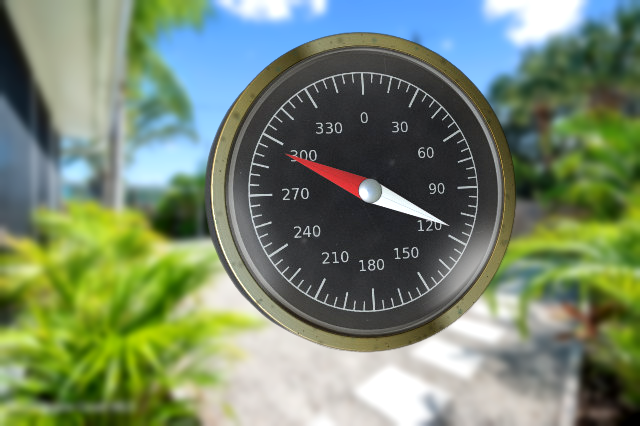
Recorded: 295 °
